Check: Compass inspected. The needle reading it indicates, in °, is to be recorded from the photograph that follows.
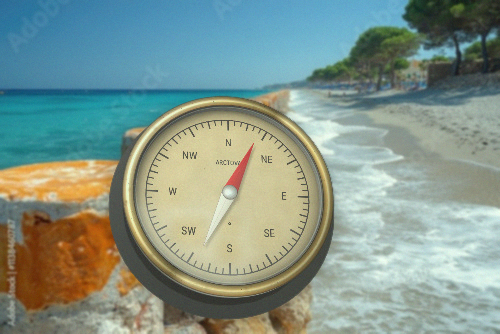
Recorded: 25 °
